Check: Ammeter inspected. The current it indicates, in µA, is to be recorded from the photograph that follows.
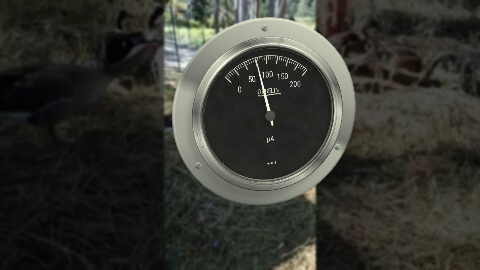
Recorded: 75 µA
